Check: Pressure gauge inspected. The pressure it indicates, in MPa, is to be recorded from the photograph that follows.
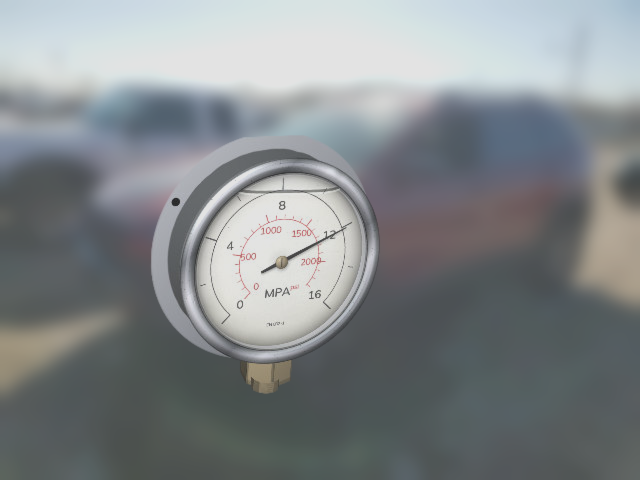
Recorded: 12 MPa
